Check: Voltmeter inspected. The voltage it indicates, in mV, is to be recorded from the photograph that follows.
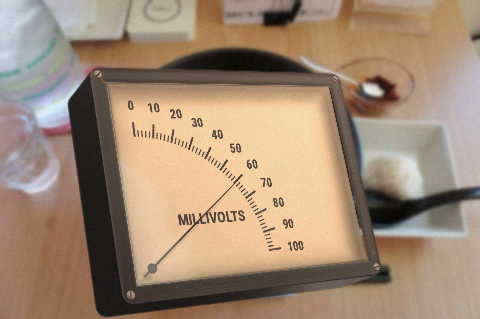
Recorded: 60 mV
